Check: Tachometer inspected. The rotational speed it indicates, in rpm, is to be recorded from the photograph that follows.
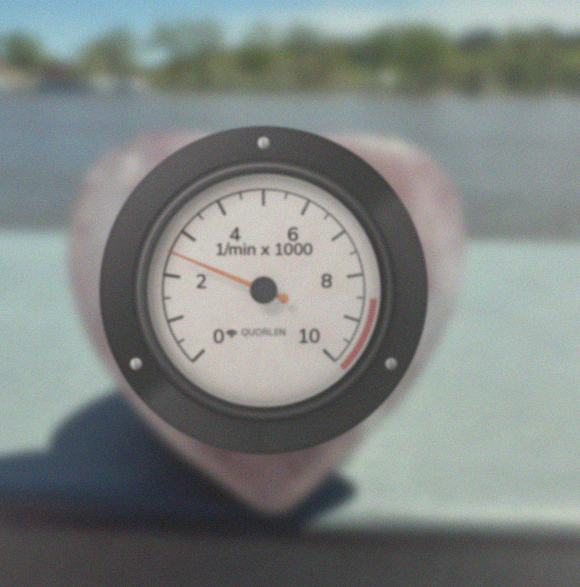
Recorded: 2500 rpm
